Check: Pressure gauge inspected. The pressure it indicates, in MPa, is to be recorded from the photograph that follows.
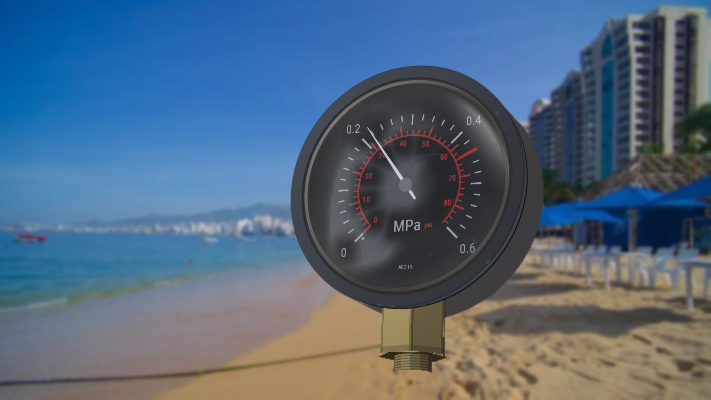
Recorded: 0.22 MPa
